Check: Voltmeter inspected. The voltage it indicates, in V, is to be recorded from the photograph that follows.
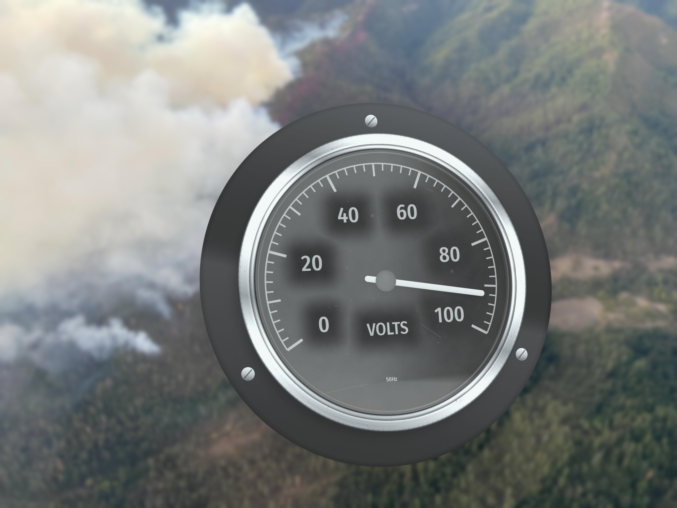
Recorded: 92 V
